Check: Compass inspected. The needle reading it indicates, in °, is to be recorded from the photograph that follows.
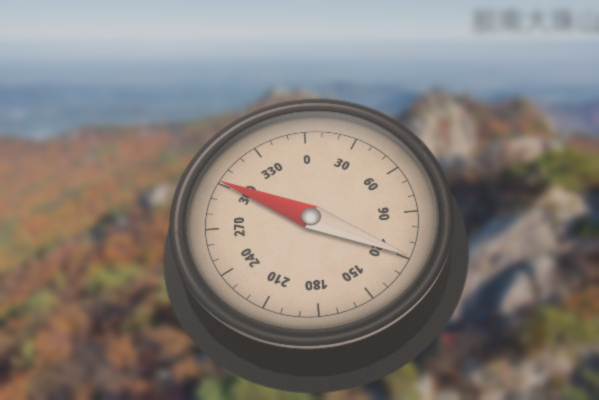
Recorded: 300 °
